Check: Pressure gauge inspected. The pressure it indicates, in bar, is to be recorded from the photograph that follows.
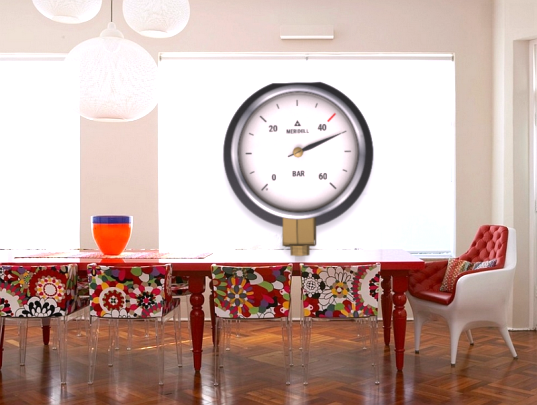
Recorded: 45 bar
